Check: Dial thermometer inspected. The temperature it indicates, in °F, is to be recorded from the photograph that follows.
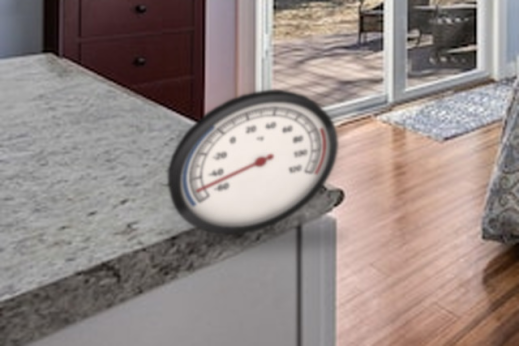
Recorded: -50 °F
